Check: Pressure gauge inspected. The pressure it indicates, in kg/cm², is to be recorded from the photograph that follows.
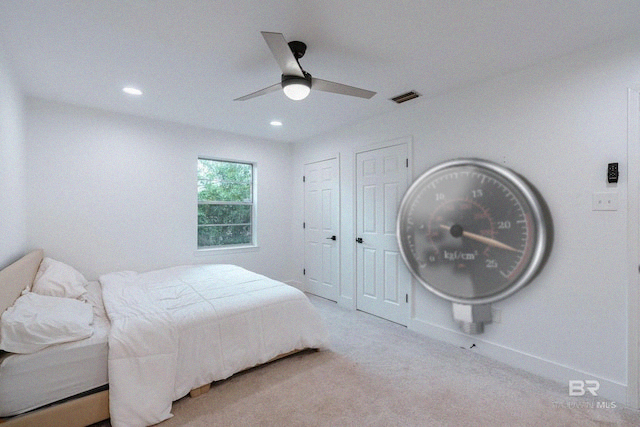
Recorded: 22.5 kg/cm²
